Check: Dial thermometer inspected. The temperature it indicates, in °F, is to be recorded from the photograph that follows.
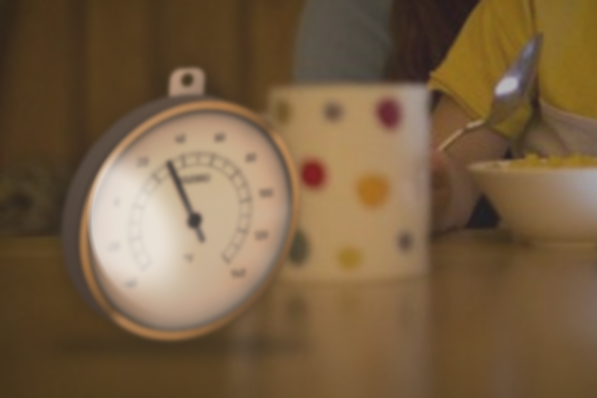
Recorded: 30 °F
